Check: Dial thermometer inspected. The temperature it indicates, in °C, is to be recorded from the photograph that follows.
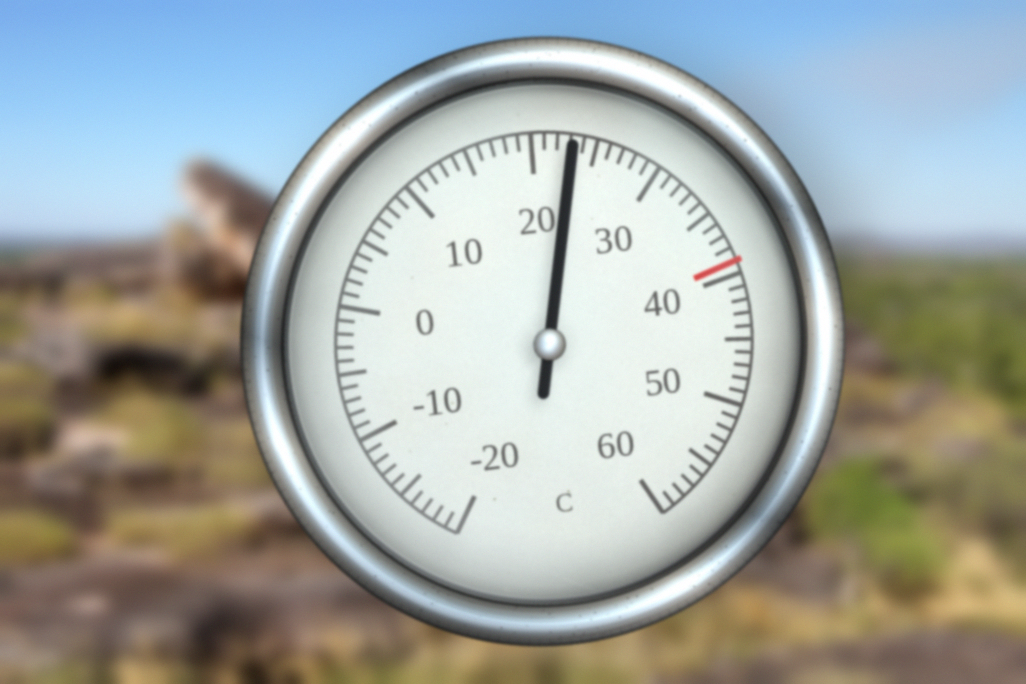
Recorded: 23 °C
